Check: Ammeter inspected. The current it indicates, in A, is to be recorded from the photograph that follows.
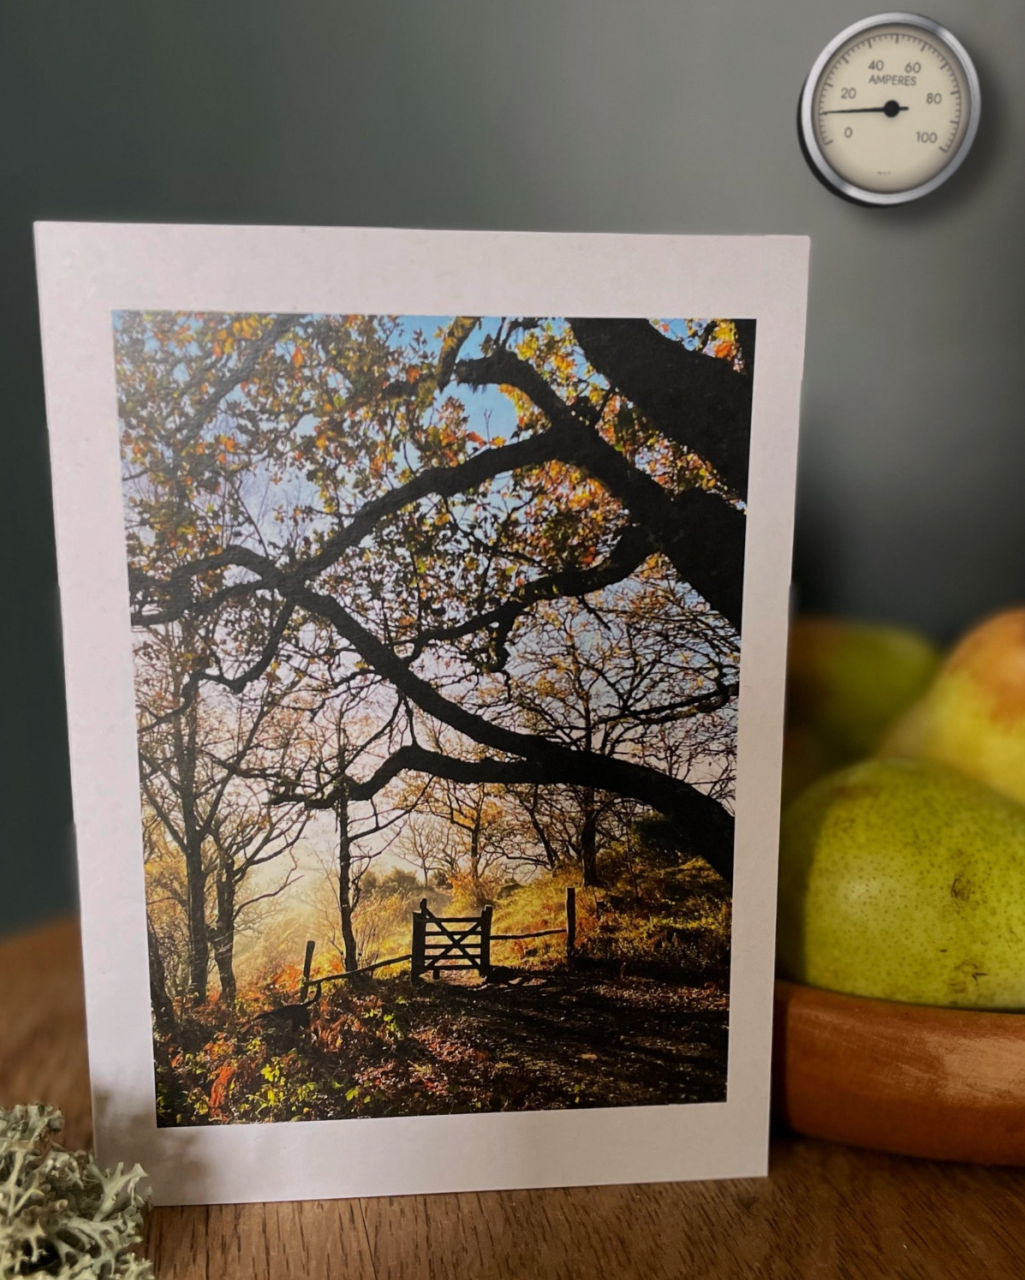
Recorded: 10 A
